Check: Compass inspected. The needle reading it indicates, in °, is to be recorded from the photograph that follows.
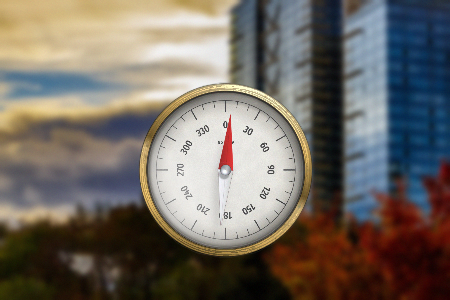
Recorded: 5 °
